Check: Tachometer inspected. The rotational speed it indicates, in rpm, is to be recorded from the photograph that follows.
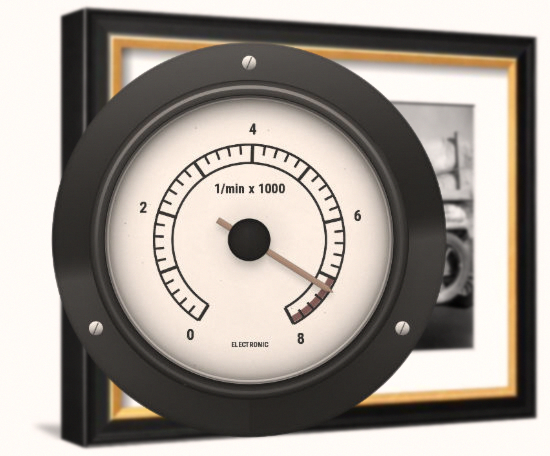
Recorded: 7200 rpm
